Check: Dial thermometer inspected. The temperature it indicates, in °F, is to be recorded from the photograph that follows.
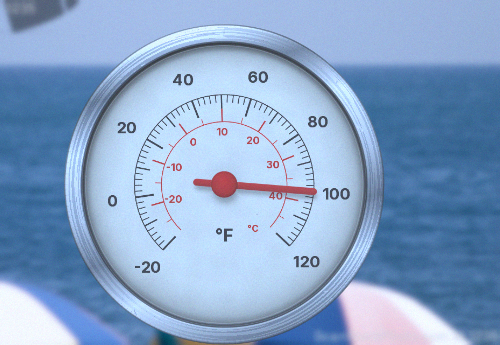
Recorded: 100 °F
